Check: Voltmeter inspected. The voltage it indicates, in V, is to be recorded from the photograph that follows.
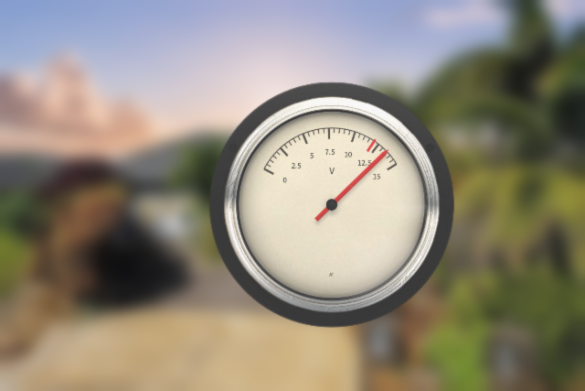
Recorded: 13.5 V
